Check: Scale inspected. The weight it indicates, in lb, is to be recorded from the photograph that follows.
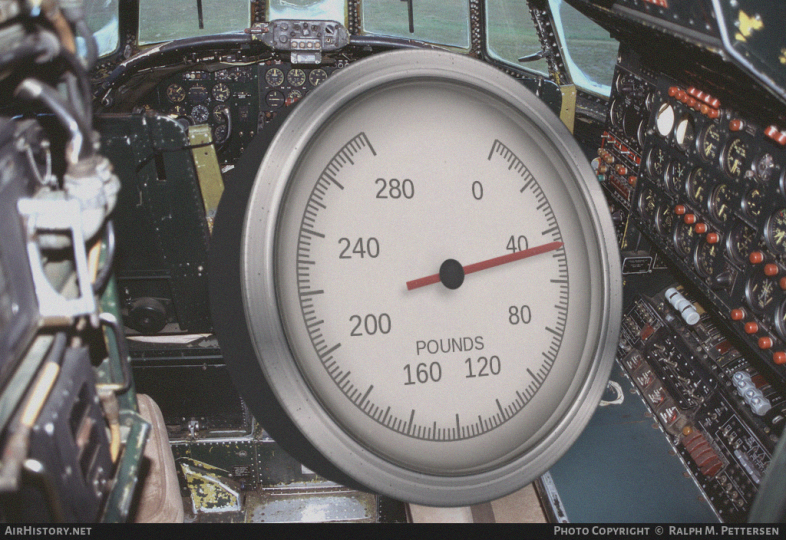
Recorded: 46 lb
